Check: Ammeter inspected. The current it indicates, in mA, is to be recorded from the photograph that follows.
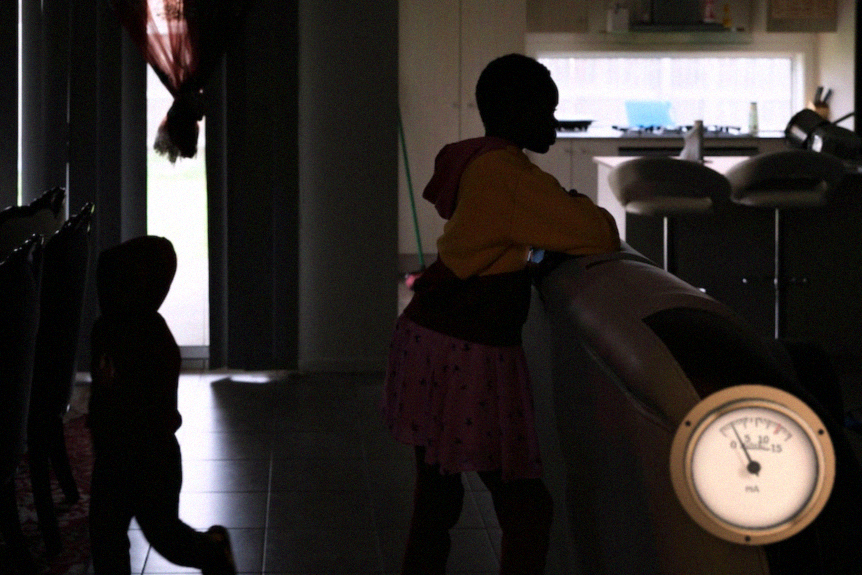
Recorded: 2.5 mA
